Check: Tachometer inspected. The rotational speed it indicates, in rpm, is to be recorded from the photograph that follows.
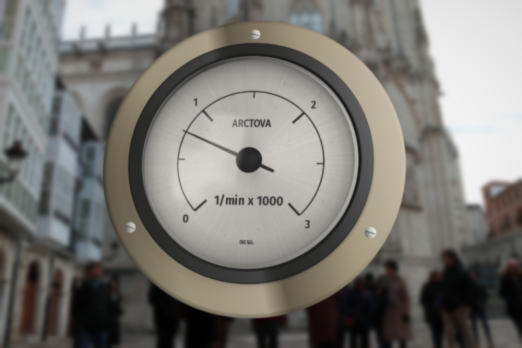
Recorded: 750 rpm
